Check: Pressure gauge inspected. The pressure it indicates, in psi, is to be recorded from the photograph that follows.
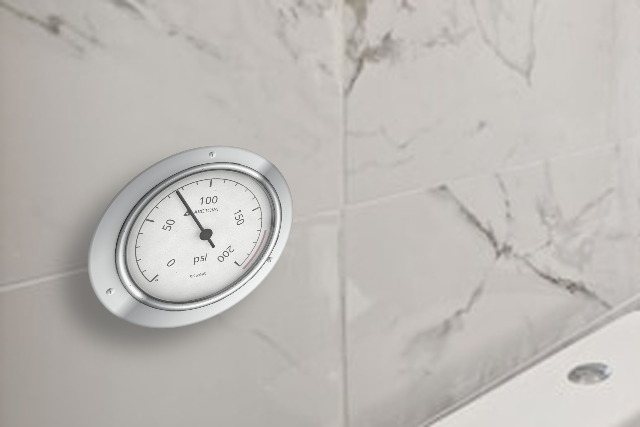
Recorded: 75 psi
